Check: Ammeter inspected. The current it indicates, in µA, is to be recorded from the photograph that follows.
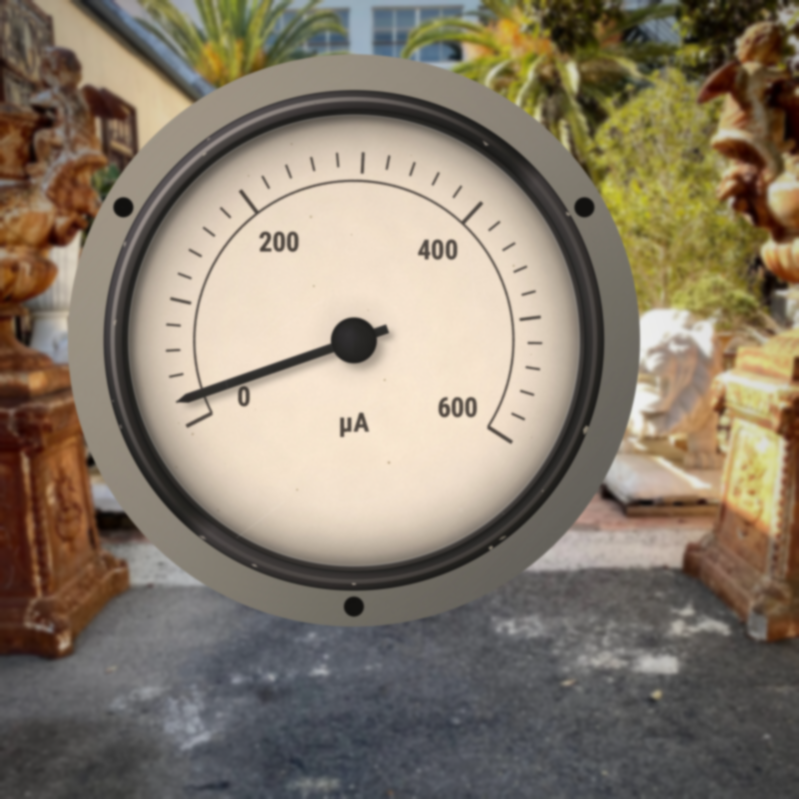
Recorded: 20 µA
